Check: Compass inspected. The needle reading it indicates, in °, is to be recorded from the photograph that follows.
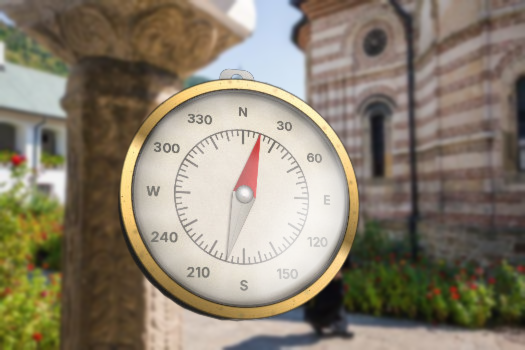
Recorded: 15 °
